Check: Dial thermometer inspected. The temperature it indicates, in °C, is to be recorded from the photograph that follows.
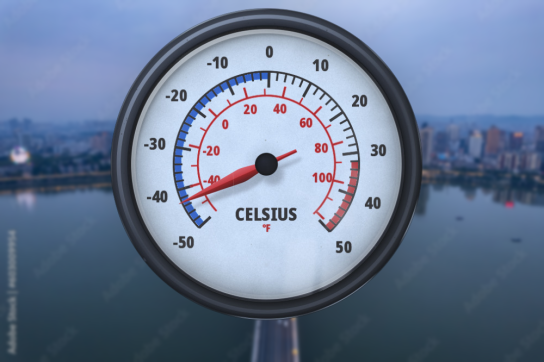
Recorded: -43 °C
